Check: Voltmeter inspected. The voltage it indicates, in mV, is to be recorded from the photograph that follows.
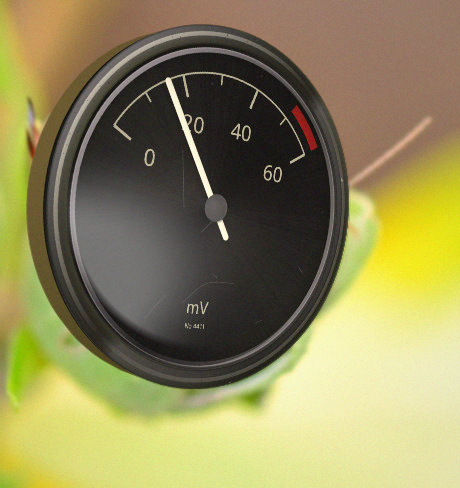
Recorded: 15 mV
